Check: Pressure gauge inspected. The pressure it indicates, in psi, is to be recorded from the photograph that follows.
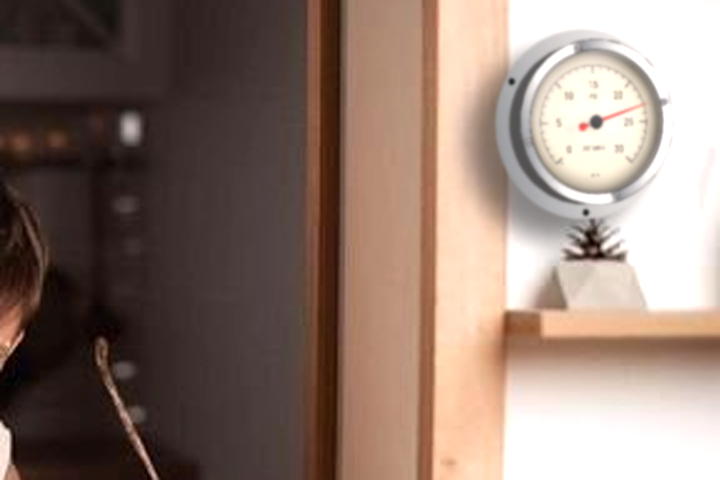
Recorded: 23 psi
